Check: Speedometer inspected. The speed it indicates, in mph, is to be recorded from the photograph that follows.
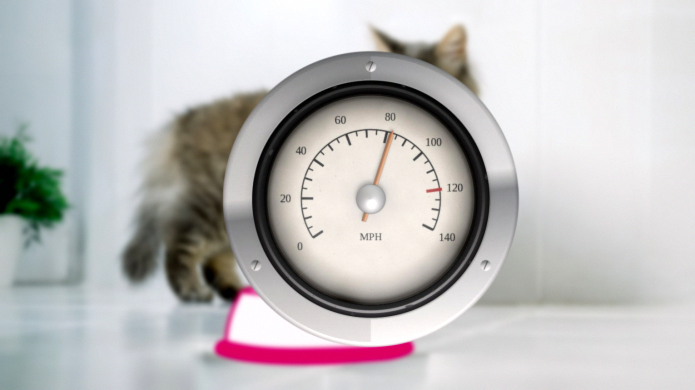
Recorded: 82.5 mph
